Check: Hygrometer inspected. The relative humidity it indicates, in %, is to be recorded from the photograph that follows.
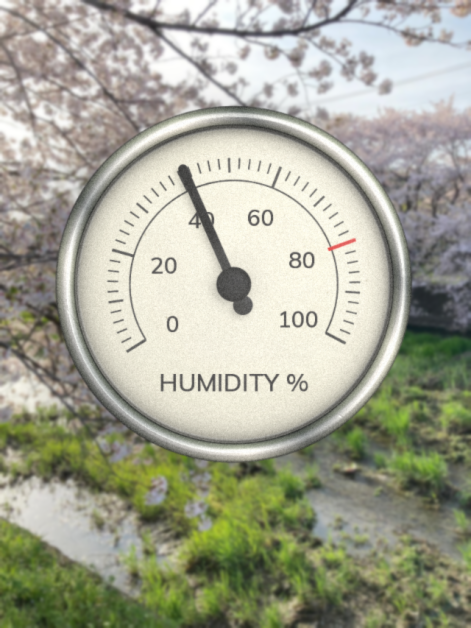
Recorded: 41 %
